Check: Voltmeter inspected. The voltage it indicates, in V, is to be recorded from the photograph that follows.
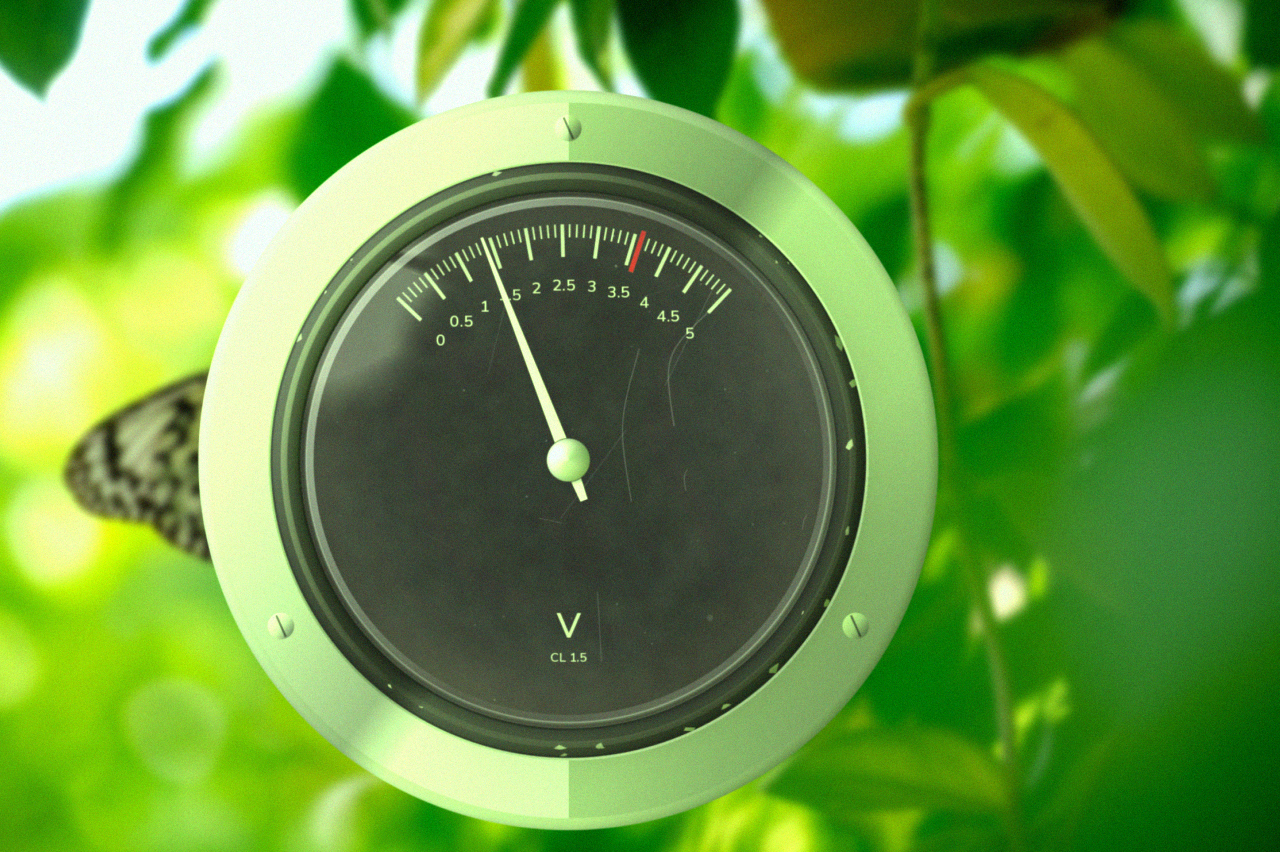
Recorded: 1.4 V
